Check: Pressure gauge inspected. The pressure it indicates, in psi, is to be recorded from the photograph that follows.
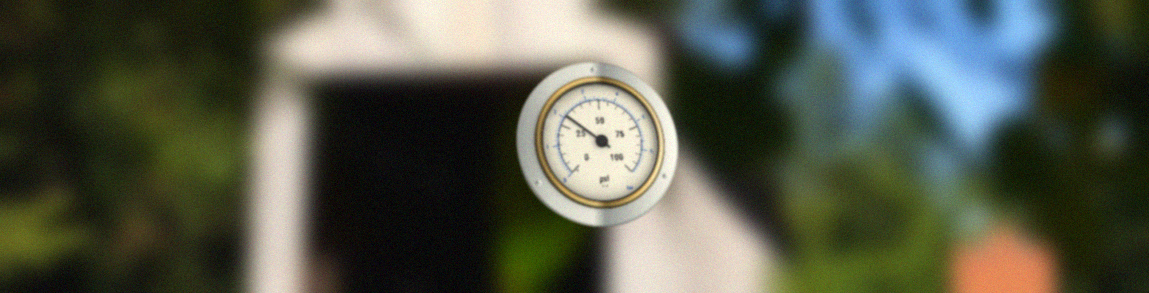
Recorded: 30 psi
